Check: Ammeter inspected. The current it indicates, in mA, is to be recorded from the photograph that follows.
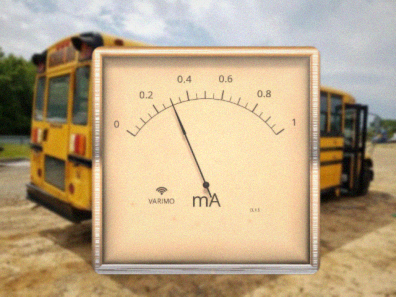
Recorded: 0.3 mA
